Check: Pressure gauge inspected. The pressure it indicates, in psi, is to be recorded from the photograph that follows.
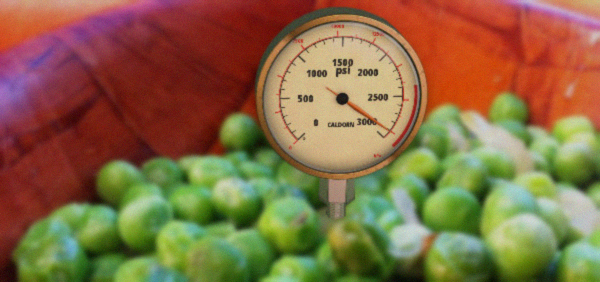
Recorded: 2900 psi
